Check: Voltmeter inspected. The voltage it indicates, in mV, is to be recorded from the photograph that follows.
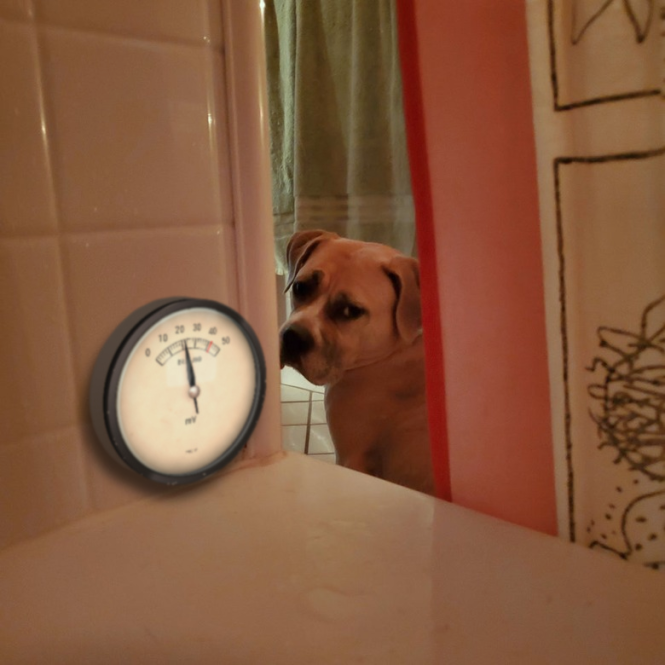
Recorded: 20 mV
